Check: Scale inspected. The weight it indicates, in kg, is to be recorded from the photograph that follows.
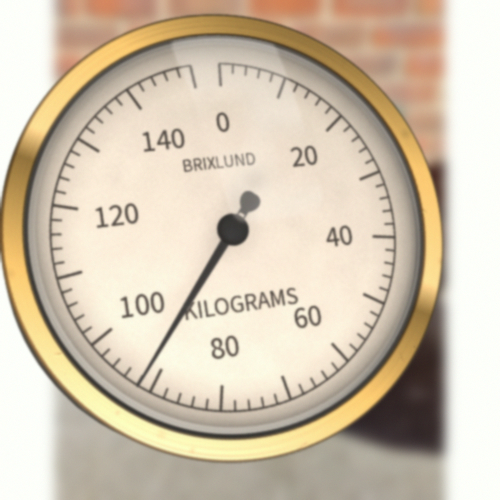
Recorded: 92 kg
